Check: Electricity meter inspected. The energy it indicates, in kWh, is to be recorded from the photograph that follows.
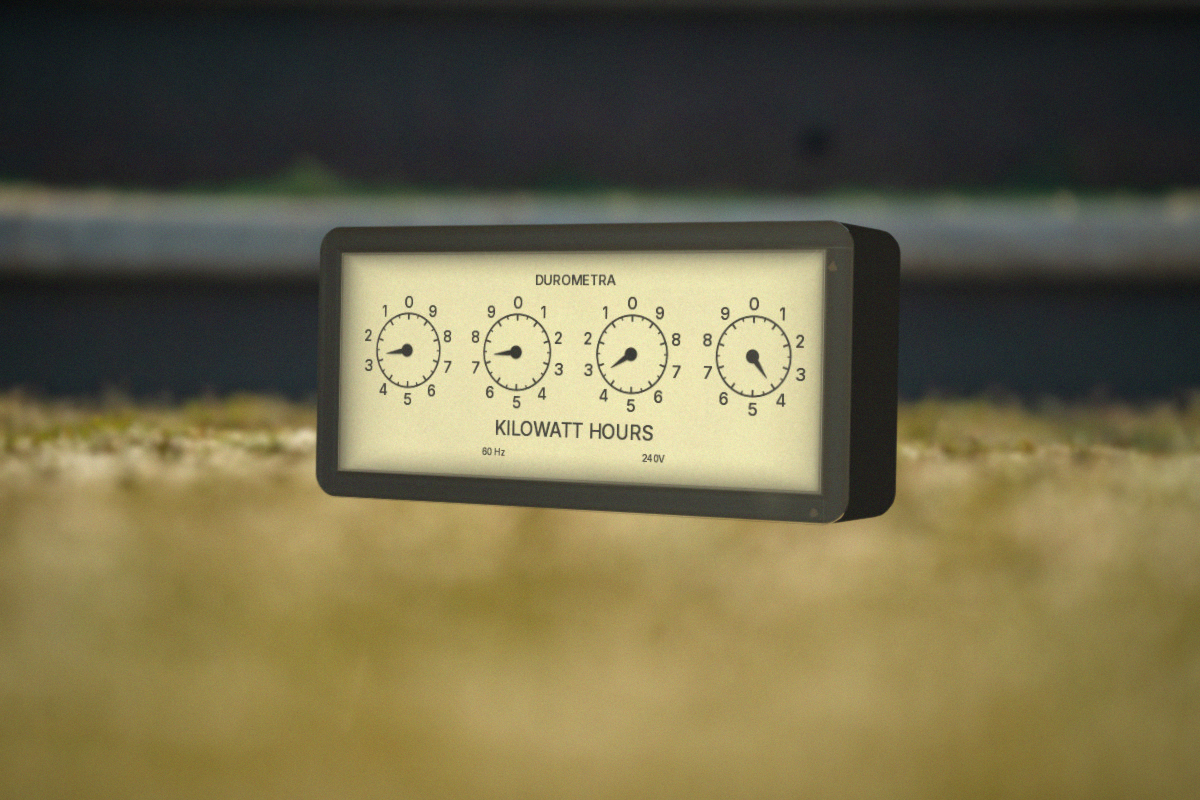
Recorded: 2734 kWh
